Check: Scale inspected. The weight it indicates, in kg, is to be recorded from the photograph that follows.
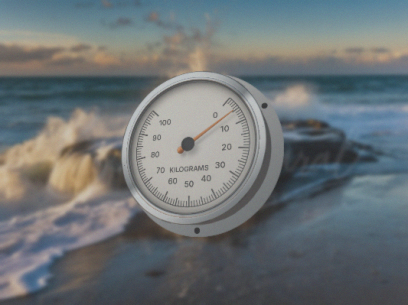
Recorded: 5 kg
